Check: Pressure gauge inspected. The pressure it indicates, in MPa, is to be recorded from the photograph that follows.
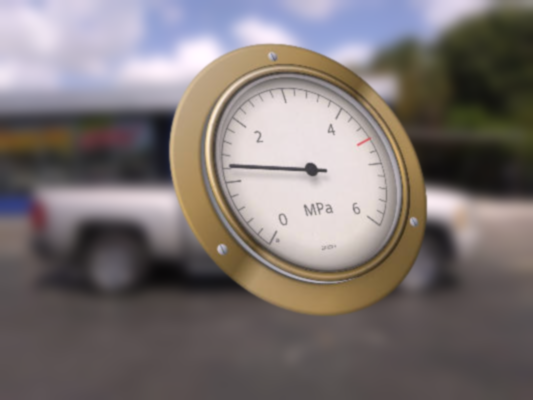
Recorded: 1.2 MPa
